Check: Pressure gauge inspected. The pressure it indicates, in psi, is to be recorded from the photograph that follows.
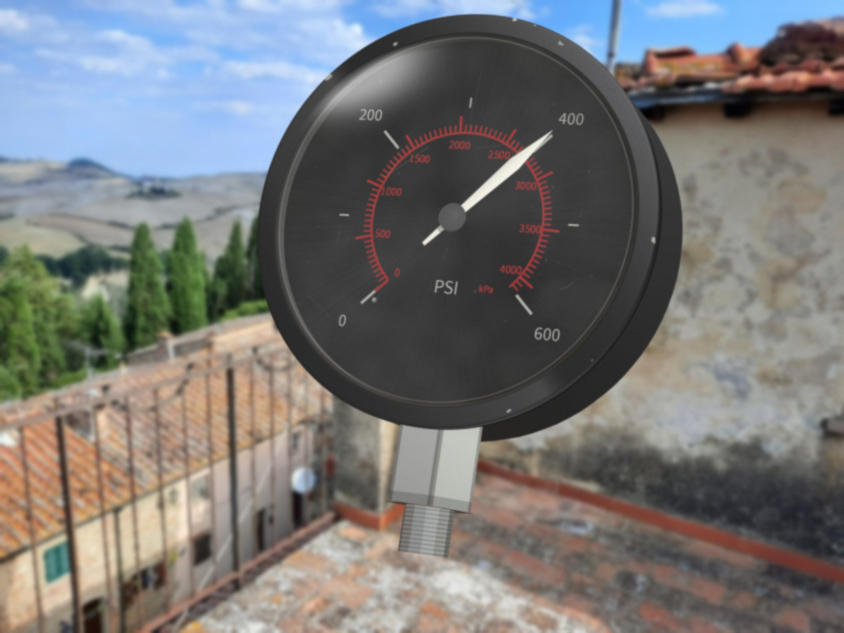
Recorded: 400 psi
